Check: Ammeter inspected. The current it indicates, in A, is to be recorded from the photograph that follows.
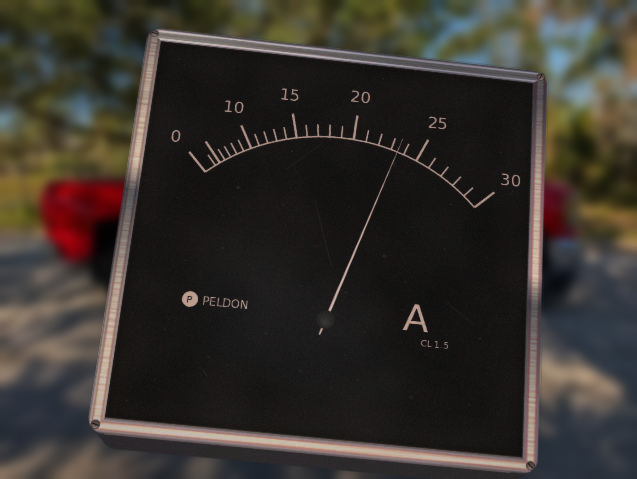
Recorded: 23.5 A
